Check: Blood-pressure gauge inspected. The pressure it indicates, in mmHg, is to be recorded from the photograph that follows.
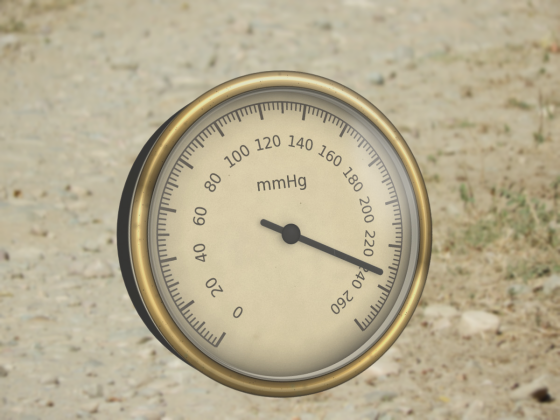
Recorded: 234 mmHg
